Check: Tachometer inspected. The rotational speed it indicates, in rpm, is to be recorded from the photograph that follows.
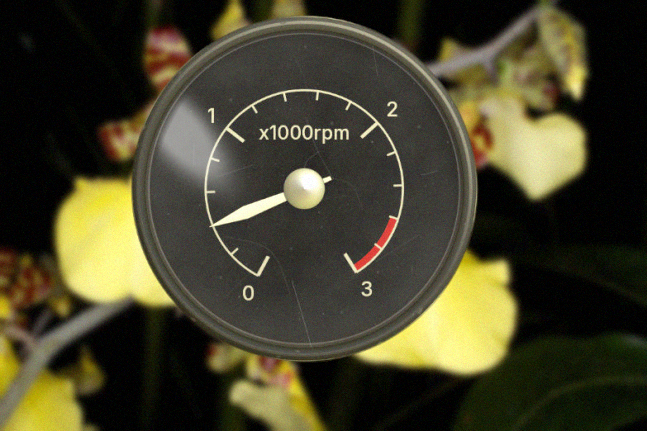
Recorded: 400 rpm
